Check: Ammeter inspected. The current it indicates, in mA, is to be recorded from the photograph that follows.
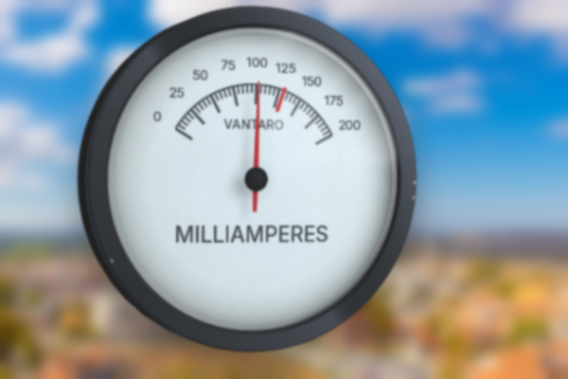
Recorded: 100 mA
